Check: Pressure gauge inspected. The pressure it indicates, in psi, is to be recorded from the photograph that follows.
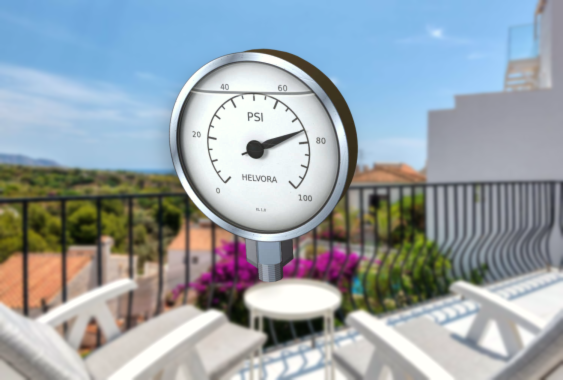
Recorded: 75 psi
